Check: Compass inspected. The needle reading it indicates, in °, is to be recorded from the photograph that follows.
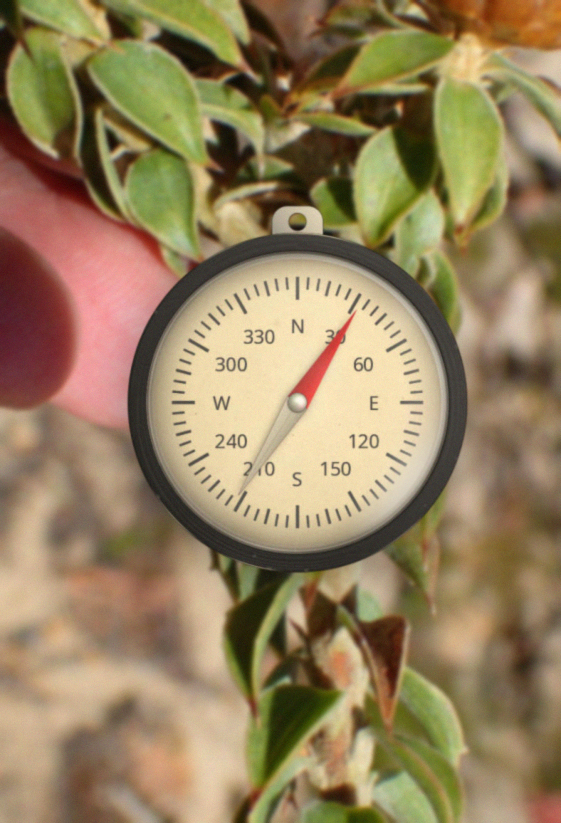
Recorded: 32.5 °
